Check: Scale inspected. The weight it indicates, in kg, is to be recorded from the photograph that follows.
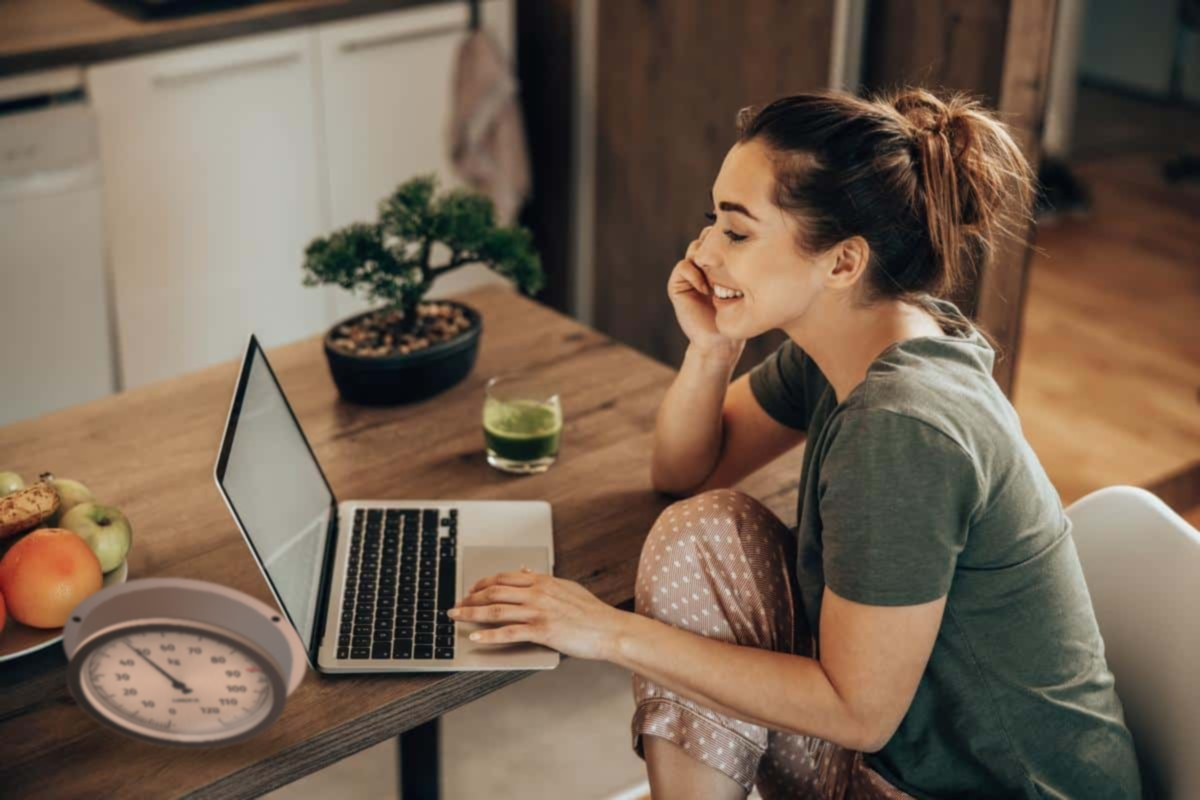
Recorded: 50 kg
